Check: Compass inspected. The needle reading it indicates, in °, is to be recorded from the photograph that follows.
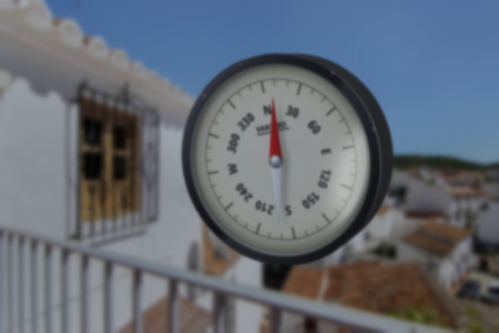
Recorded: 10 °
